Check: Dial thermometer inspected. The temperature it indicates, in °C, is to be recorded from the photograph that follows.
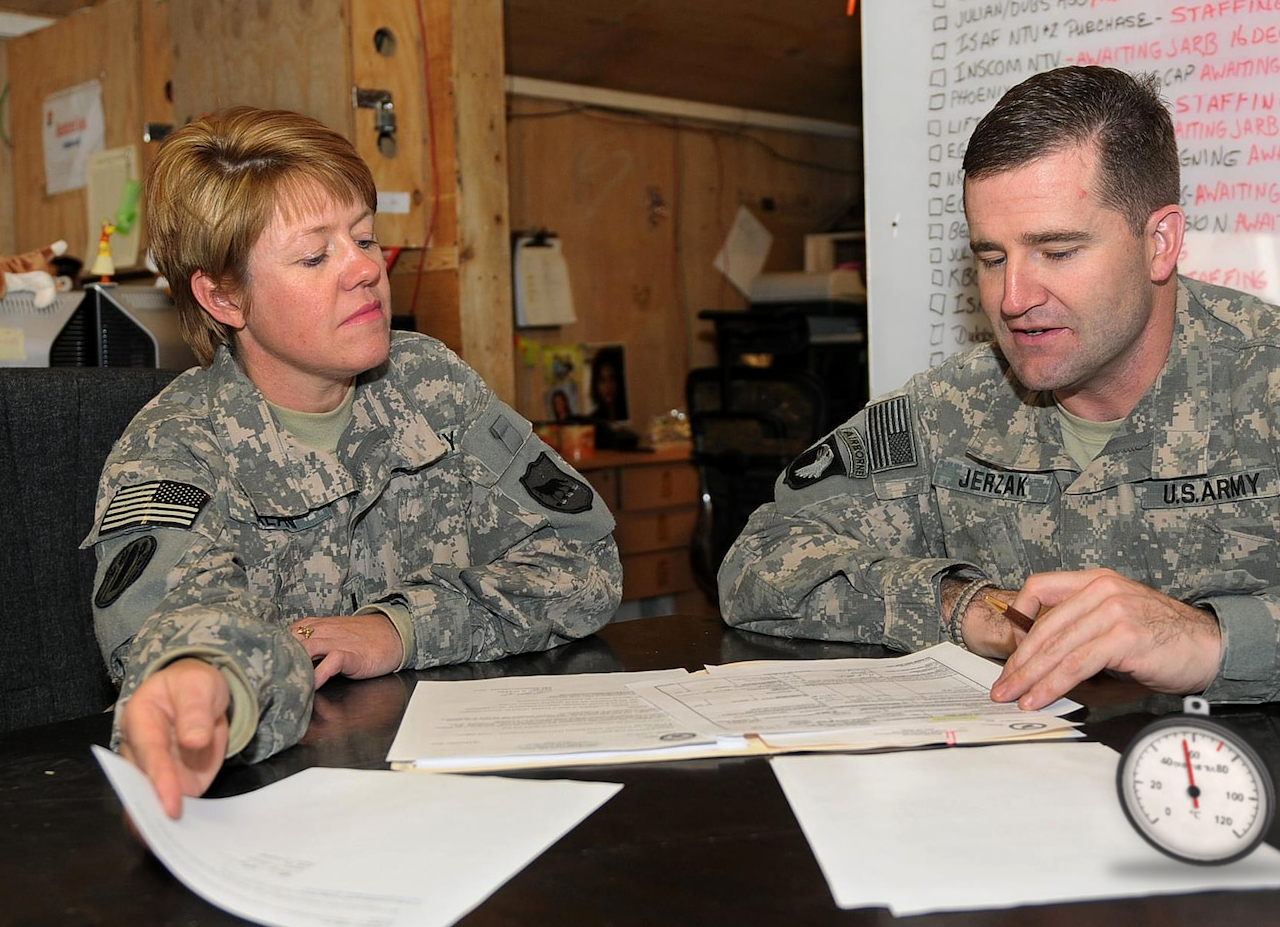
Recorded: 56 °C
